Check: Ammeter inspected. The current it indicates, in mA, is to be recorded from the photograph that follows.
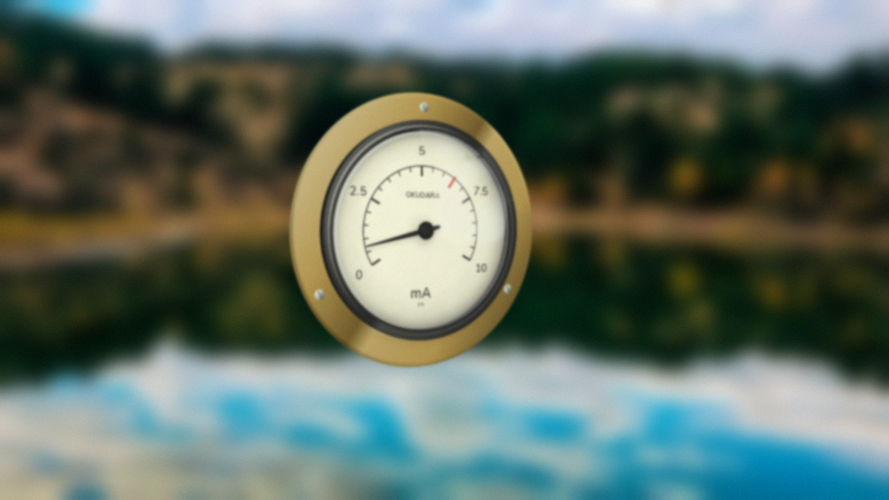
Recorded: 0.75 mA
